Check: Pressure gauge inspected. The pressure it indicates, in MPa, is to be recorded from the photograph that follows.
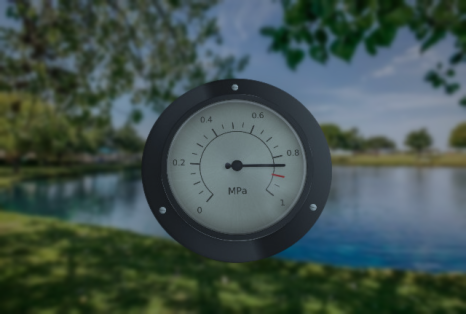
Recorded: 0.85 MPa
